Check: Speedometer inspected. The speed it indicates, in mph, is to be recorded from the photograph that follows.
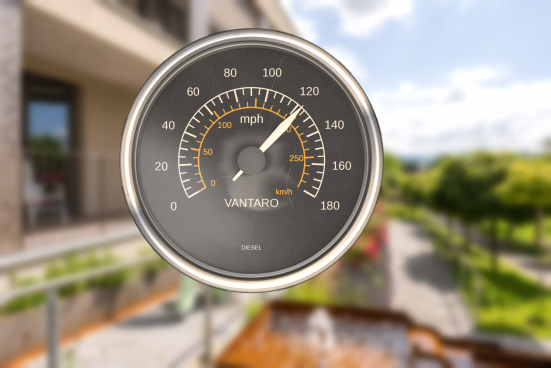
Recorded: 122.5 mph
